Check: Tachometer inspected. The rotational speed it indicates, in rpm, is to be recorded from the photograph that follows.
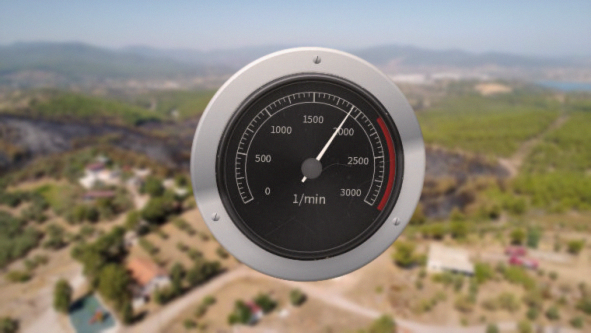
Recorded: 1900 rpm
